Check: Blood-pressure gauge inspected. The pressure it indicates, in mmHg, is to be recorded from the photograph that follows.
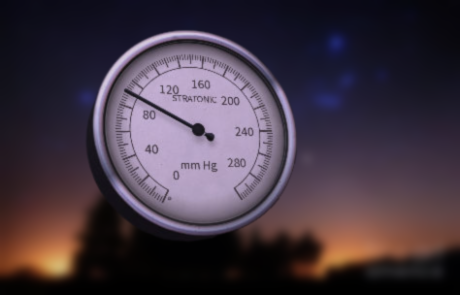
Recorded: 90 mmHg
